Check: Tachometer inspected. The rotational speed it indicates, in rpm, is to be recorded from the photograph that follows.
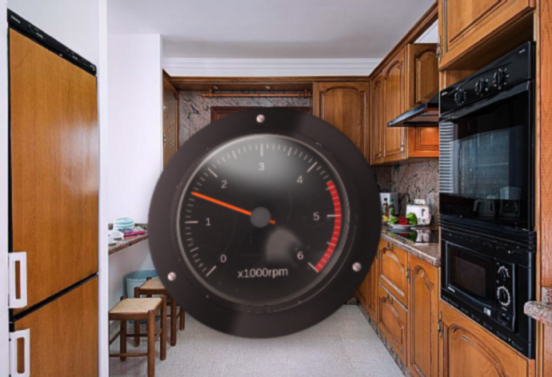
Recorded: 1500 rpm
